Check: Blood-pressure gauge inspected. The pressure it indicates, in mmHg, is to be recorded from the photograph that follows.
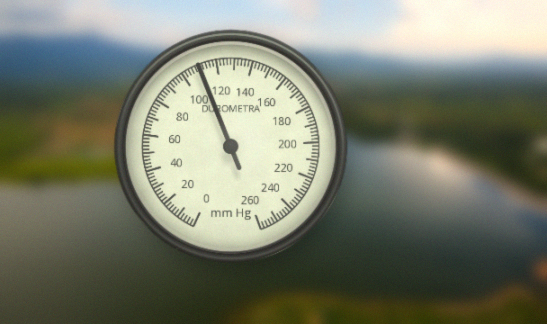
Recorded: 110 mmHg
